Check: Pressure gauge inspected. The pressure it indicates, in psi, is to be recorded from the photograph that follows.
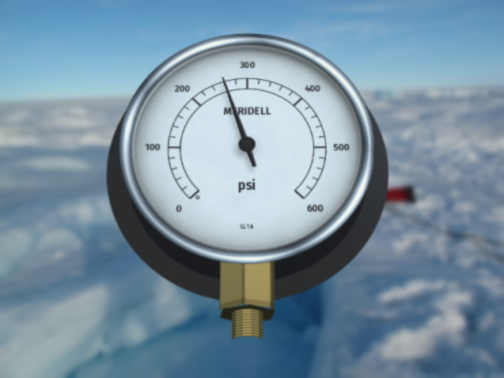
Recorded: 260 psi
